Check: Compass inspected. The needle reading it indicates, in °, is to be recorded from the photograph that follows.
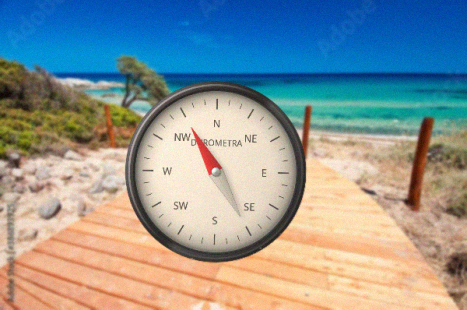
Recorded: 330 °
